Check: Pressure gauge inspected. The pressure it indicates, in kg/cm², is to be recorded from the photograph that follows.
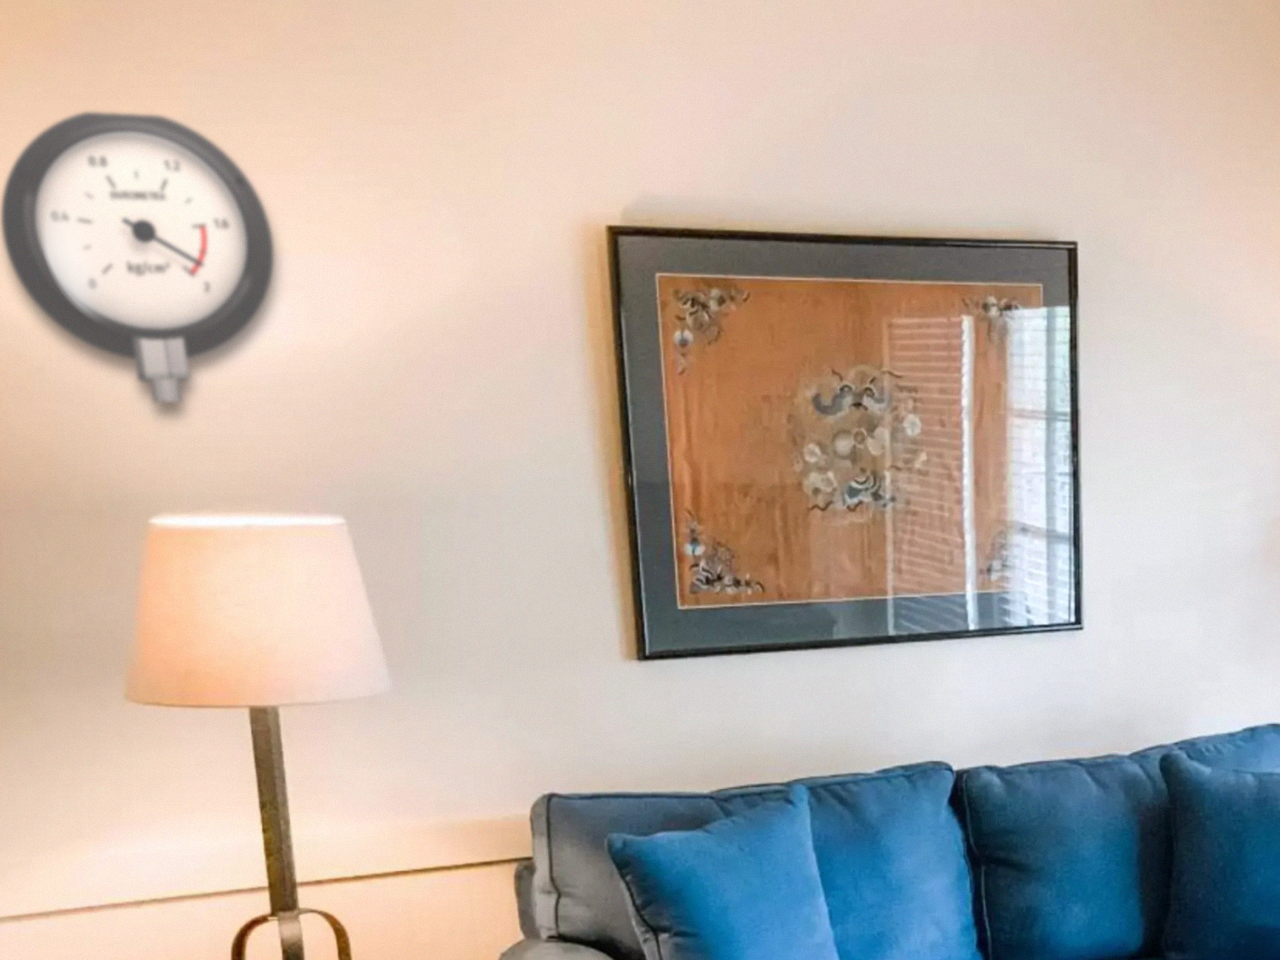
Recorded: 1.9 kg/cm²
